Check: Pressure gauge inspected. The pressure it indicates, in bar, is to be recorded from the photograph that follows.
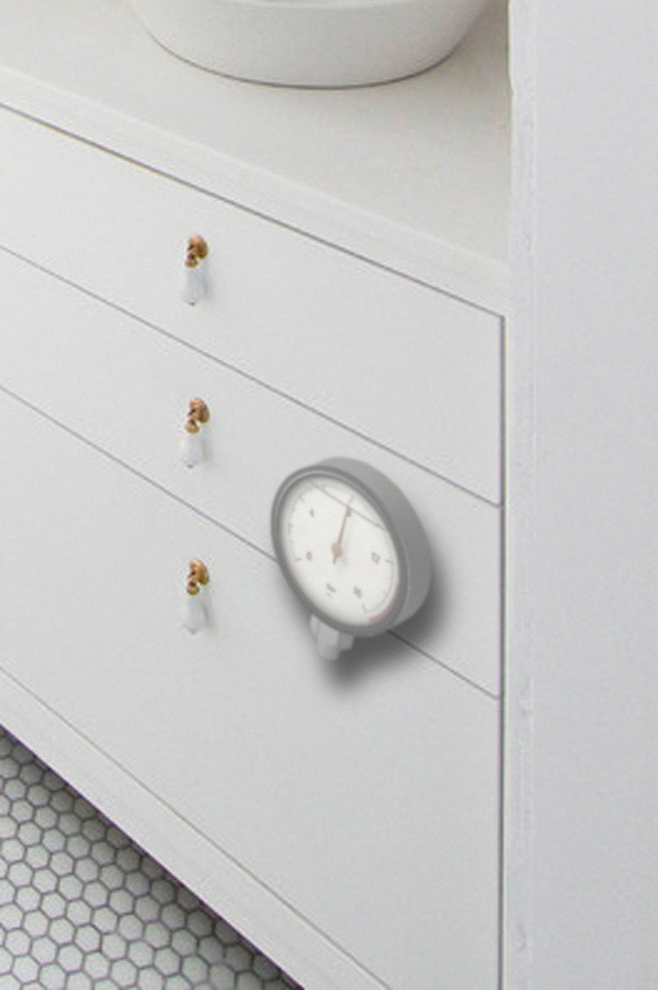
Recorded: 8 bar
